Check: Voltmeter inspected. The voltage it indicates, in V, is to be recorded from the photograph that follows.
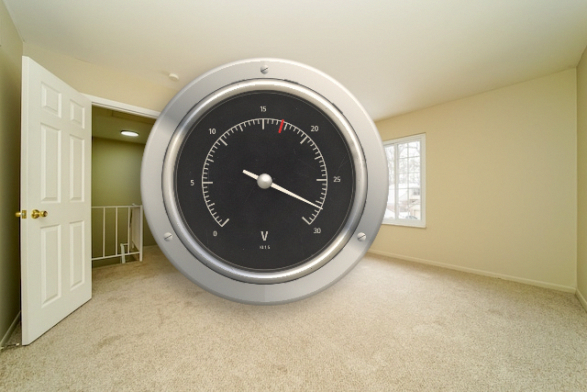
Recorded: 28 V
